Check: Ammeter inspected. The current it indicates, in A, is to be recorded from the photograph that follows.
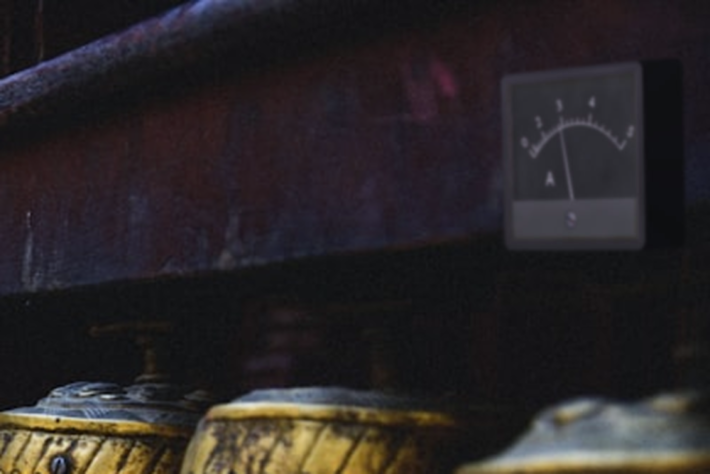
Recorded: 3 A
